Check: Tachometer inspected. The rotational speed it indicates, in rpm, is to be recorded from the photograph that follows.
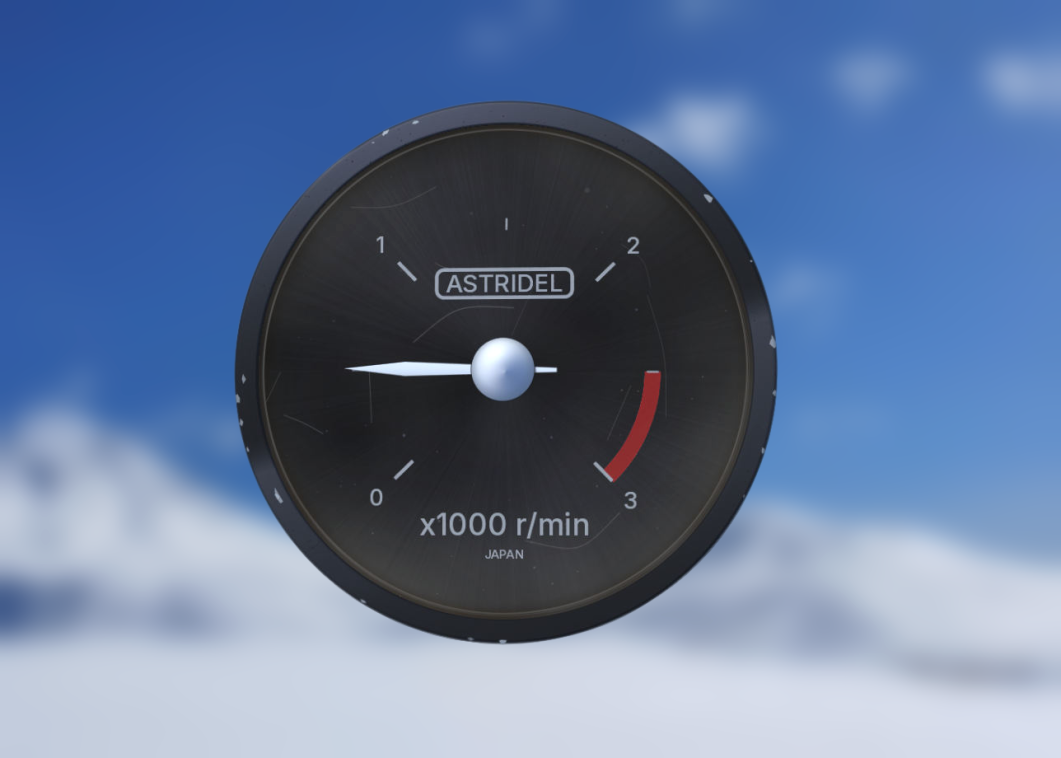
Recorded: 500 rpm
